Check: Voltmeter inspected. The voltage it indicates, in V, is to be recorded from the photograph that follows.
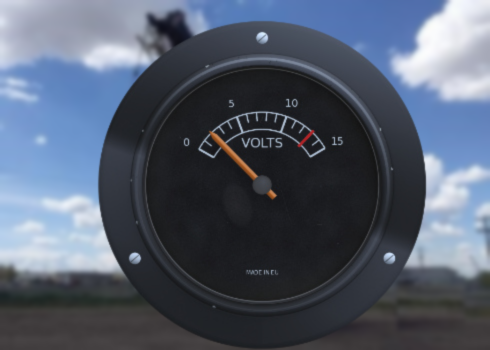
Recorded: 2 V
